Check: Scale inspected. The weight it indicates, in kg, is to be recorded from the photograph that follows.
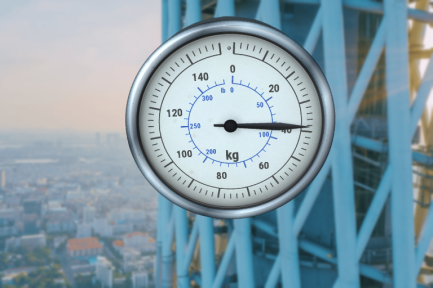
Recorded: 38 kg
